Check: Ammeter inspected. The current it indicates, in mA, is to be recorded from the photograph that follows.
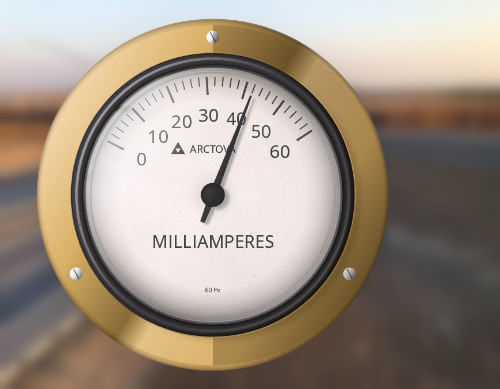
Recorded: 42 mA
